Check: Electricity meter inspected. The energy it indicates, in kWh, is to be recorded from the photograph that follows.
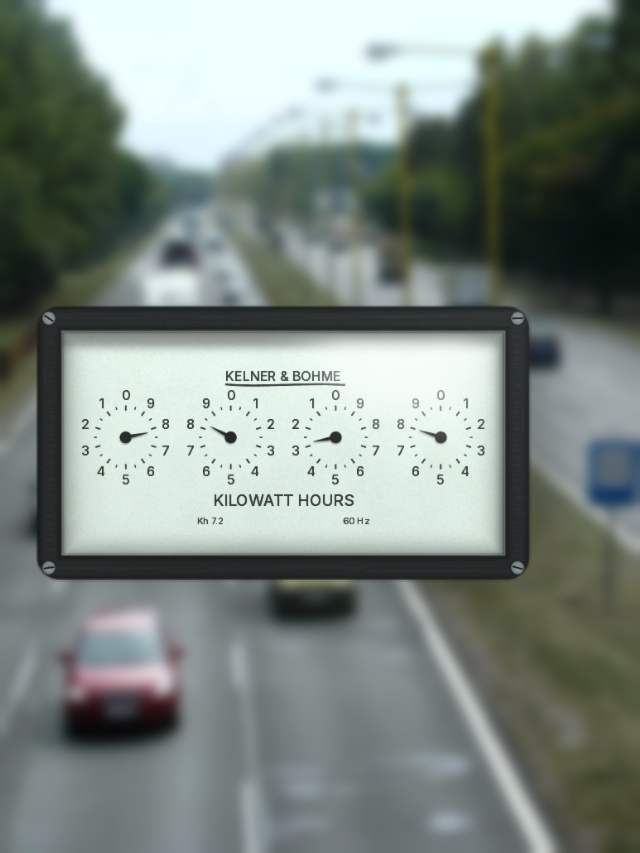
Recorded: 7828 kWh
